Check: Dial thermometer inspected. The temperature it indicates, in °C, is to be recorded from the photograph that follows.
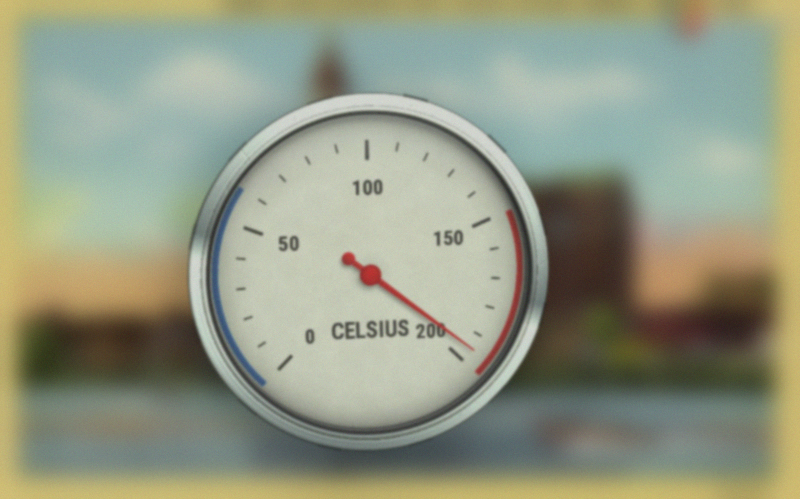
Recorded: 195 °C
